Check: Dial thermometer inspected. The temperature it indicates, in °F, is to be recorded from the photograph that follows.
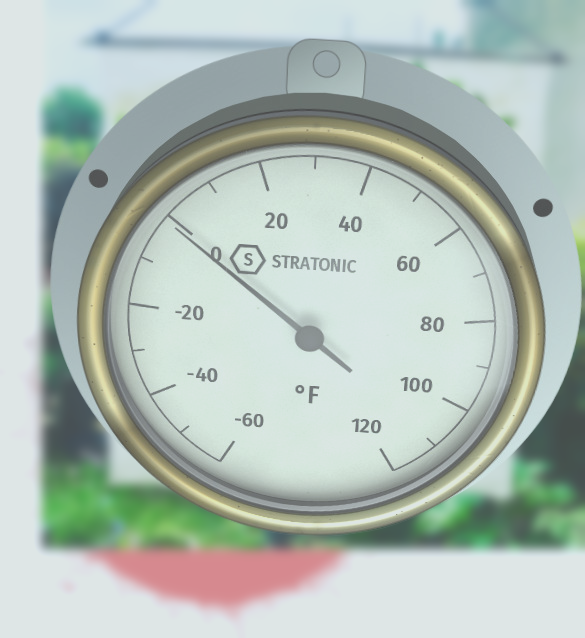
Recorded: 0 °F
